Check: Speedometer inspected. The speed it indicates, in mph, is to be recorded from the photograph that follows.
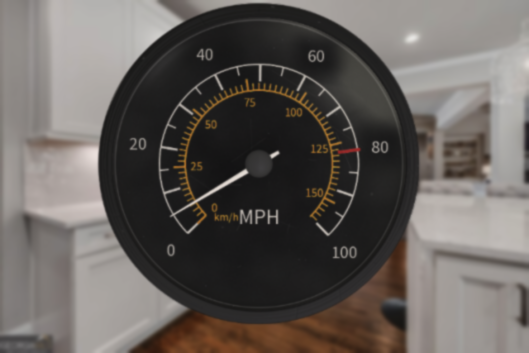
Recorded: 5 mph
